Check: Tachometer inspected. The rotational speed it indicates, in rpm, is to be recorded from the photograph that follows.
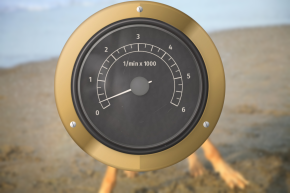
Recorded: 250 rpm
